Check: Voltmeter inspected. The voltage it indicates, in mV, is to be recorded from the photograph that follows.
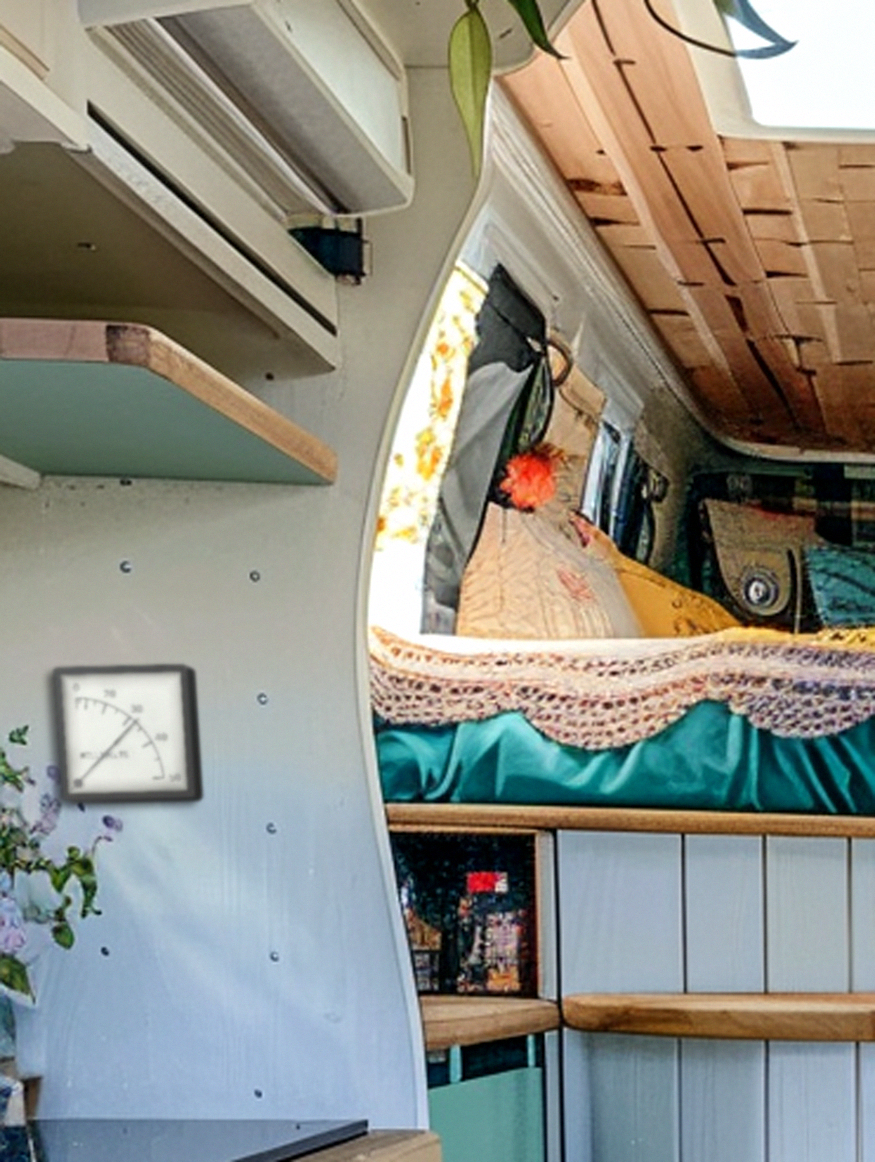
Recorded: 32.5 mV
